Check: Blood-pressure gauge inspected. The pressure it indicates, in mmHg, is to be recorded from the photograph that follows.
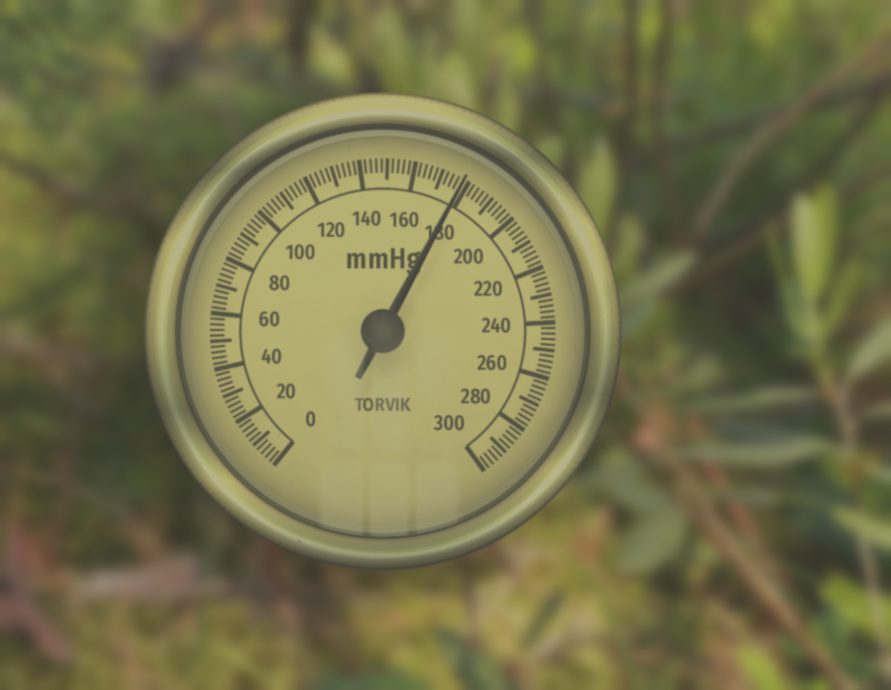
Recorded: 178 mmHg
